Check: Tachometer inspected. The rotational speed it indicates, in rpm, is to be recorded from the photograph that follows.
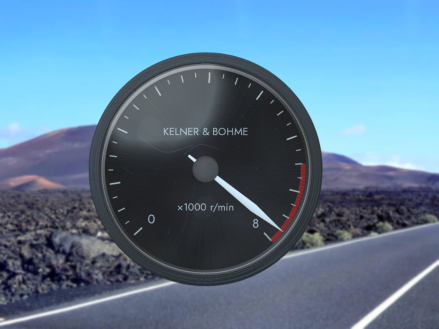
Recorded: 7750 rpm
